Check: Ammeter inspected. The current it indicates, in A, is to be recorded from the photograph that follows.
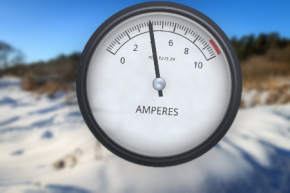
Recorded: 4 A
